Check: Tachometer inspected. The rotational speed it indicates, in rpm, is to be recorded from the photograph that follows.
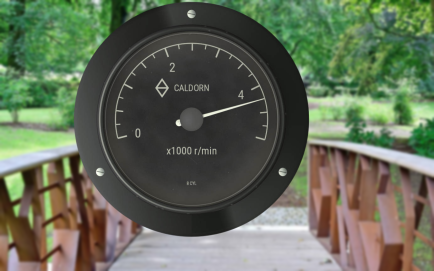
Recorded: 4250 rpm
